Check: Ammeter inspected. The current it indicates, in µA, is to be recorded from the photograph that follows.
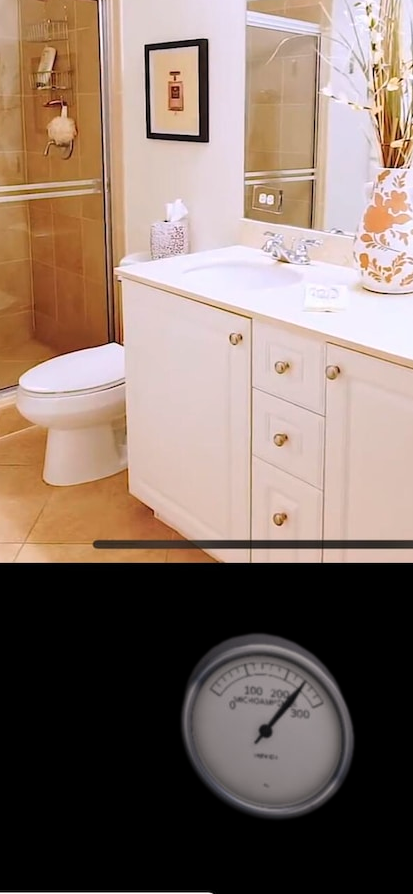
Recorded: 240 µA
